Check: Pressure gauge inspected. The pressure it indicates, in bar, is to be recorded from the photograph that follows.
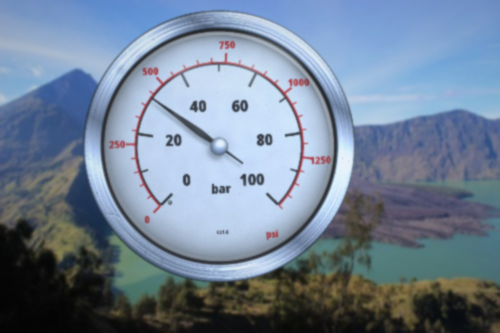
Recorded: 30 bar
